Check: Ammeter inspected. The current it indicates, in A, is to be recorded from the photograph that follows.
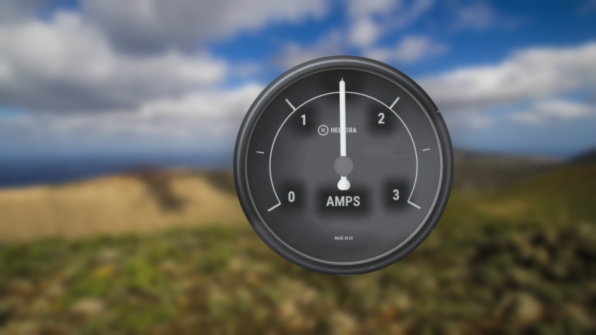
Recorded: 1.5 A
